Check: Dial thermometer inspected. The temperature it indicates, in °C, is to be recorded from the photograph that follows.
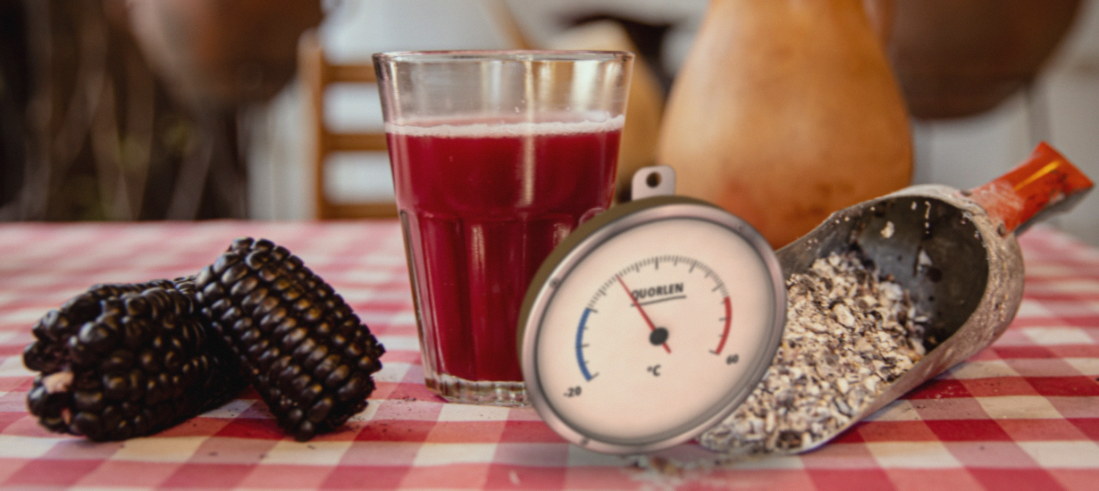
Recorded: 10 °C
